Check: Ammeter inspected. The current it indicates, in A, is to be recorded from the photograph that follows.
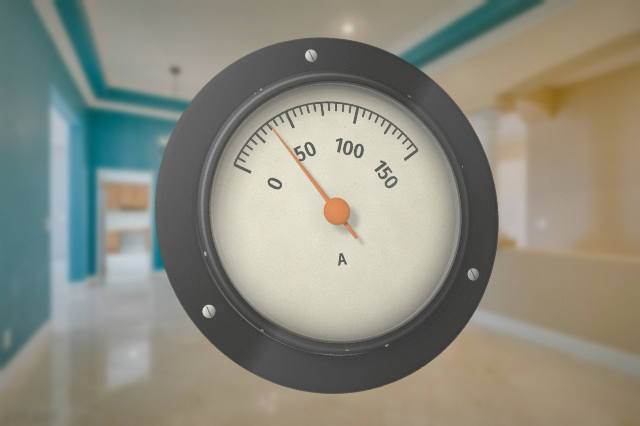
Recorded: 35 A
